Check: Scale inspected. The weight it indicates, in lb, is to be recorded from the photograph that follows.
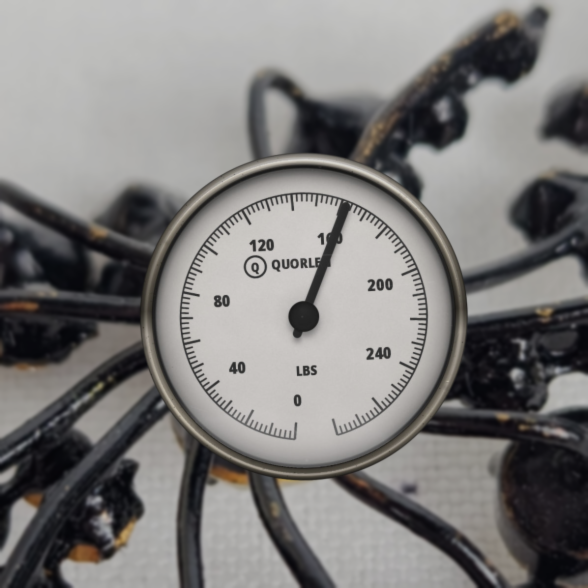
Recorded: 162 lb
